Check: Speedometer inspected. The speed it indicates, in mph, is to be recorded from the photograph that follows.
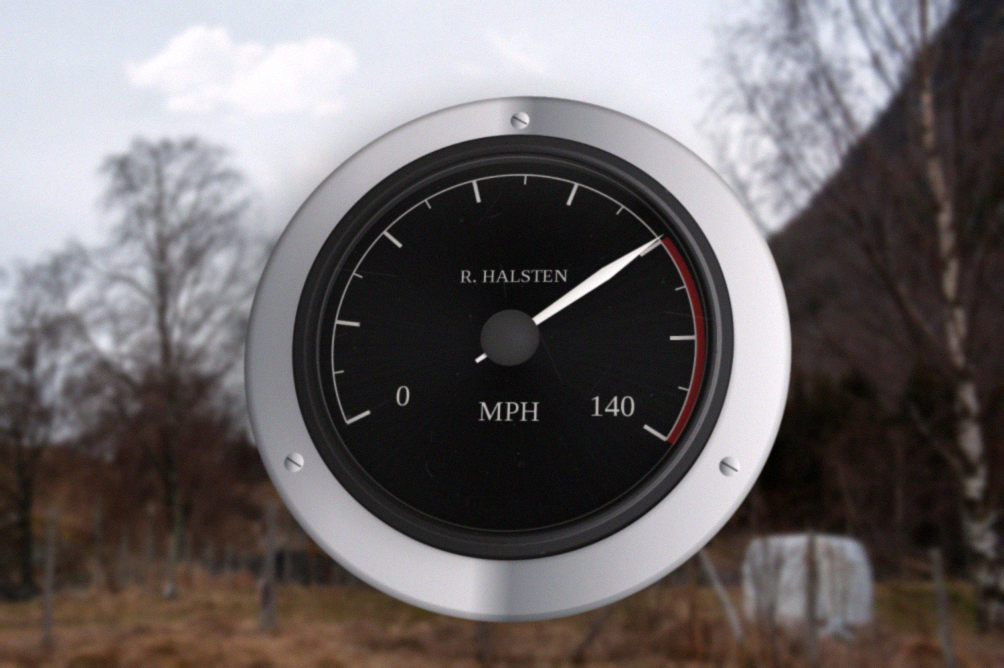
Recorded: 100 mph
